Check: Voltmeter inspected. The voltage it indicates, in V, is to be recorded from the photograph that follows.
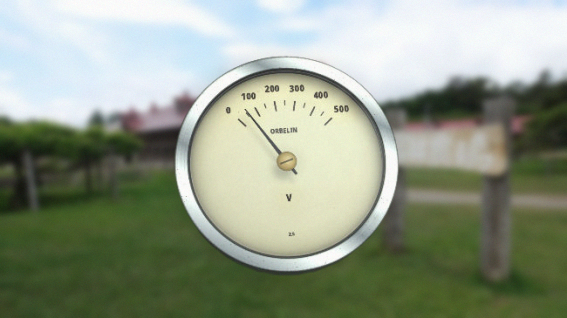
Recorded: 50 V
